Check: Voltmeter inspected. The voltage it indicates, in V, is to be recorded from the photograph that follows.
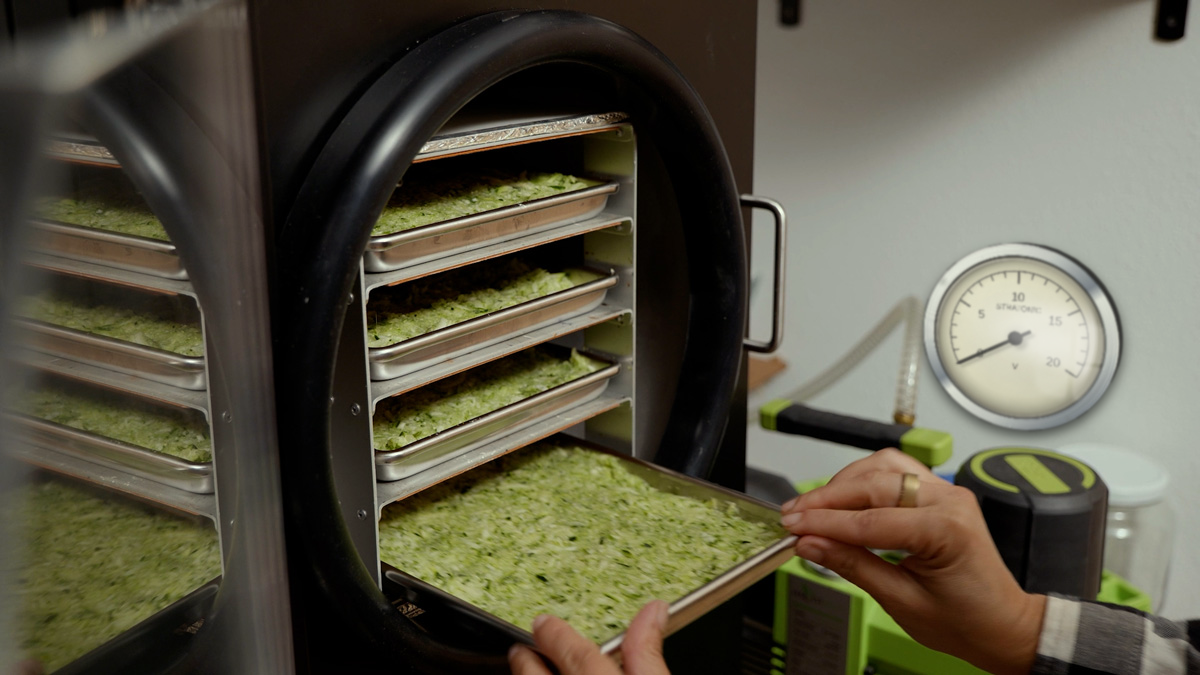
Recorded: 0 V
